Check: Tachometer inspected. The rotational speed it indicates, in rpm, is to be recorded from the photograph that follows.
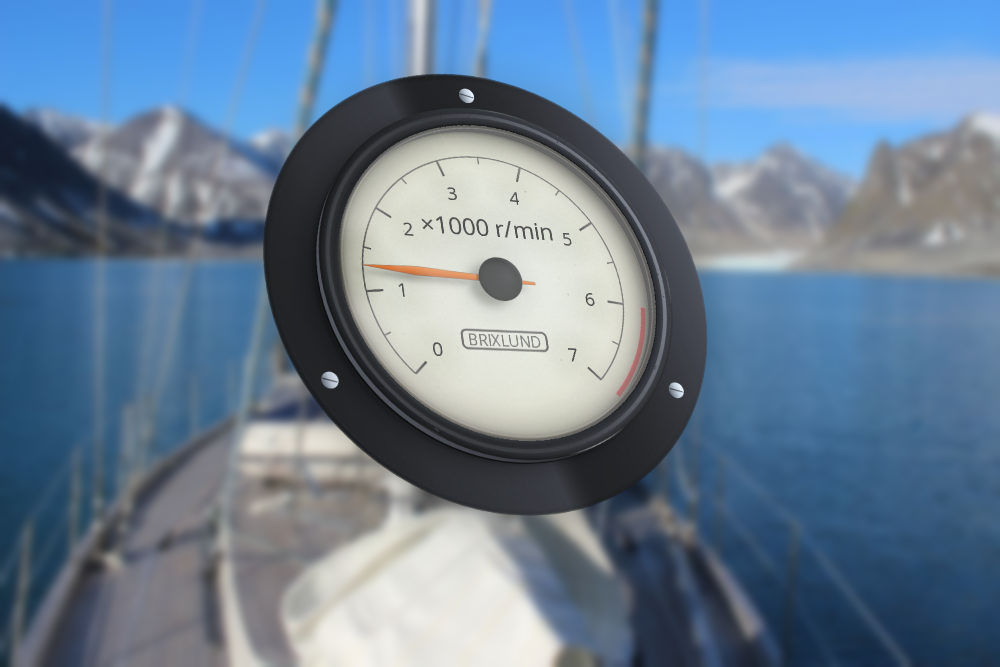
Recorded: 1250 rpm
